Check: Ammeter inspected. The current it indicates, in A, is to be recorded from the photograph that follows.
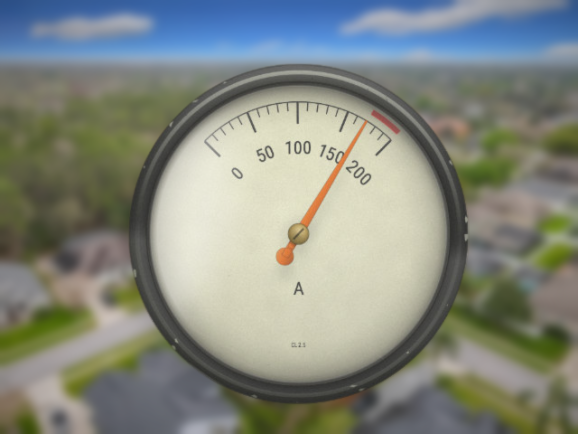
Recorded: 170 A
